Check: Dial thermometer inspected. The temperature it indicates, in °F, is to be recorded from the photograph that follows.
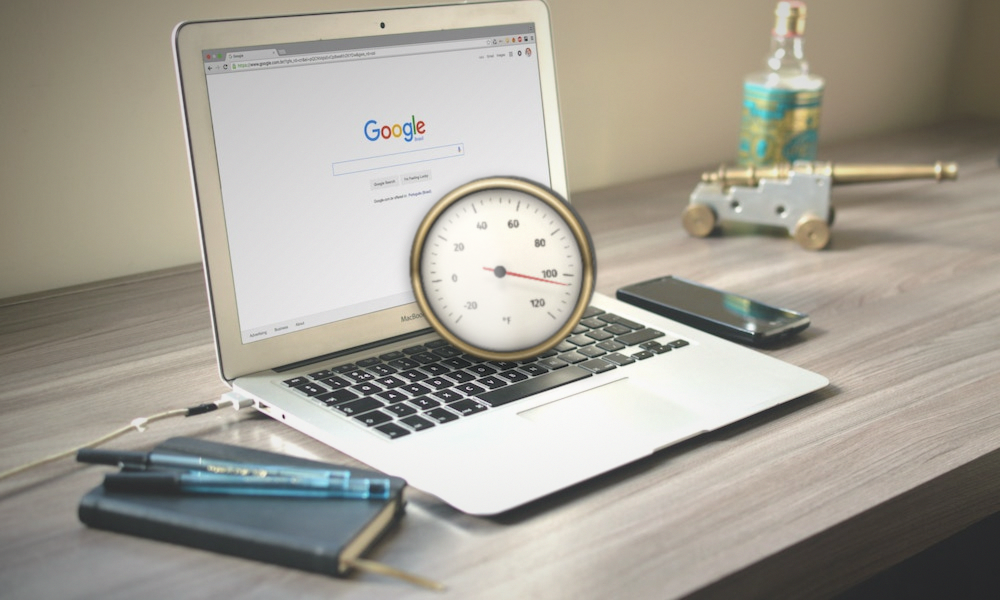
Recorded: 104 °F
